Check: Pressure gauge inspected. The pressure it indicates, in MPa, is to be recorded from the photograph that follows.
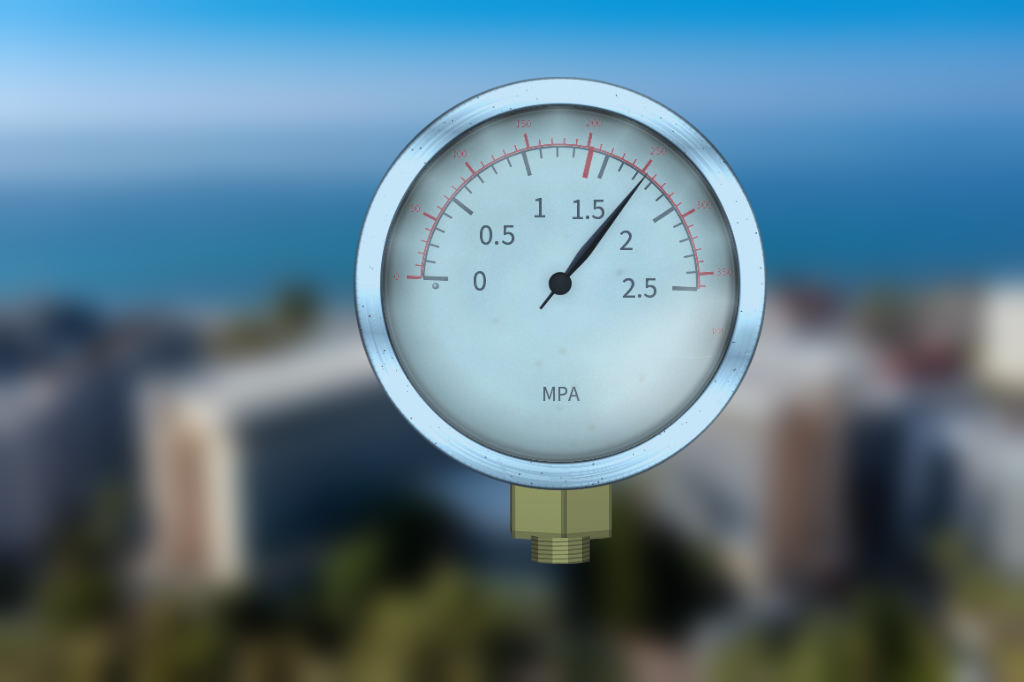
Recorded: 1.75 MPa
